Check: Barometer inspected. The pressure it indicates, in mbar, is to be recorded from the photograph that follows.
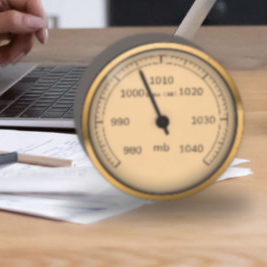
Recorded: 1005 mbar
